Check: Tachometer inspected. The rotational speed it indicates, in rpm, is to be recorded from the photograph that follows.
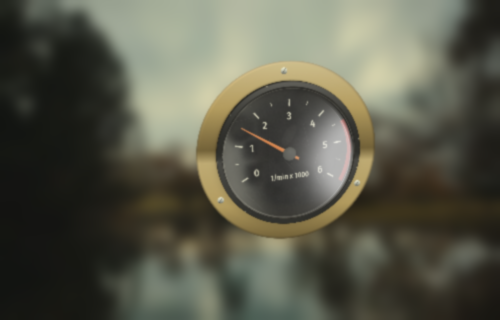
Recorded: 1500 rpm
